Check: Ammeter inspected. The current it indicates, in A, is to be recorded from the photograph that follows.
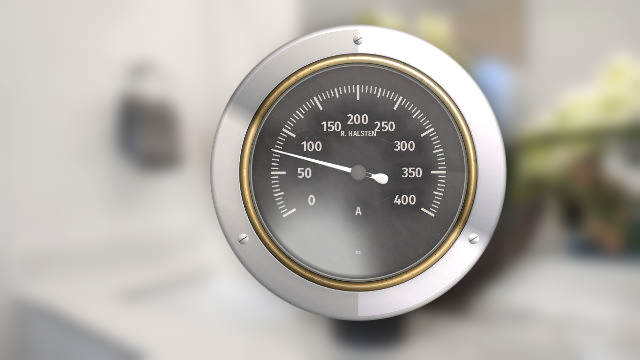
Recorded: 75 A
